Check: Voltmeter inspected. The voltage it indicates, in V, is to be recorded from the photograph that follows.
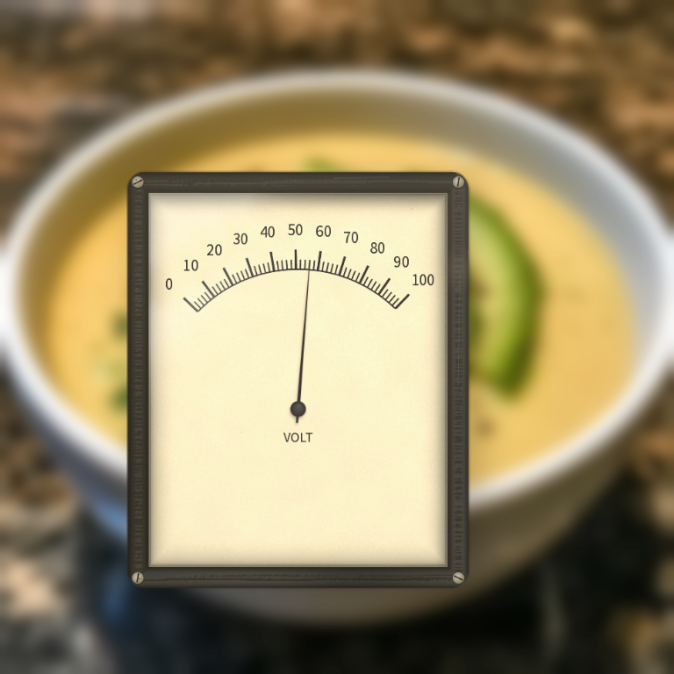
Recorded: 56 V
